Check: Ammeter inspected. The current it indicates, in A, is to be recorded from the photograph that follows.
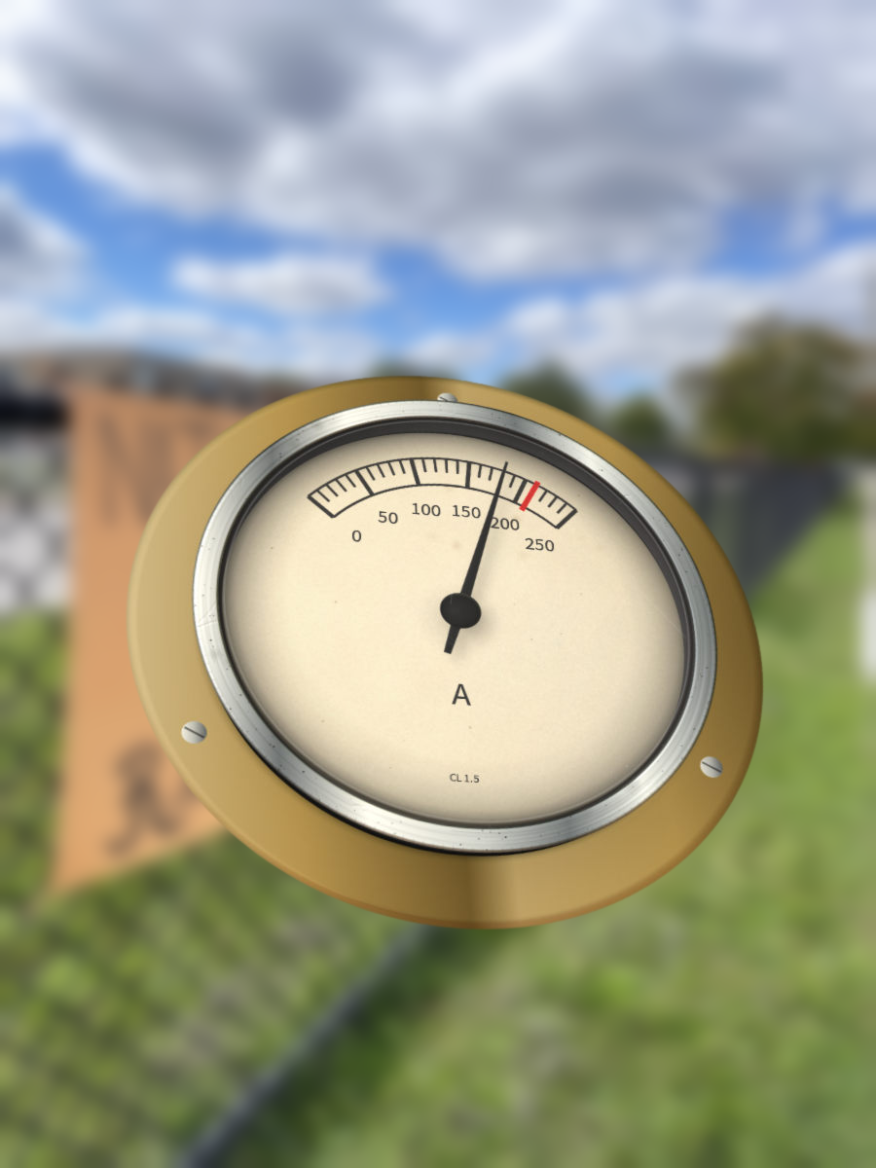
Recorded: 180 A
